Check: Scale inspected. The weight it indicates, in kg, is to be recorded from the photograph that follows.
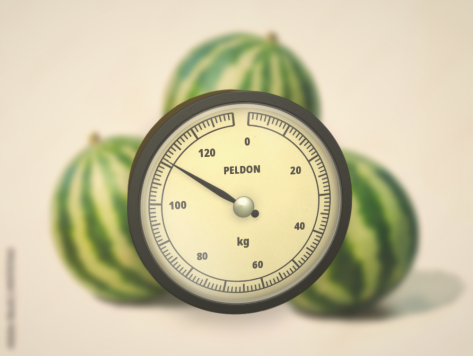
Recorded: 111 kg
